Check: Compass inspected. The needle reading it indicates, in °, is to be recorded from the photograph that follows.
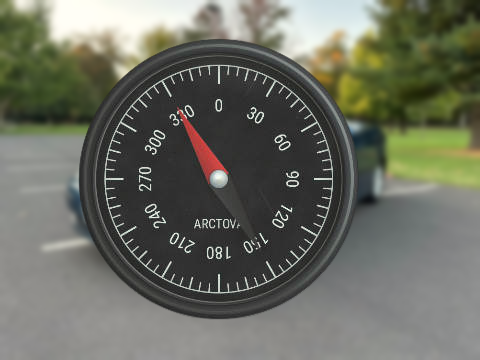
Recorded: 330 °
